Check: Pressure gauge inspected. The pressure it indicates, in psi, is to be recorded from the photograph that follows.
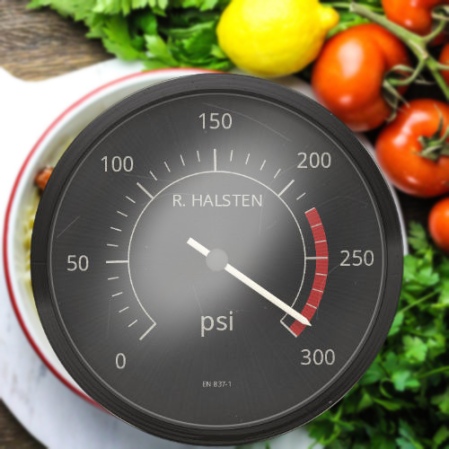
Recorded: 290 psi
